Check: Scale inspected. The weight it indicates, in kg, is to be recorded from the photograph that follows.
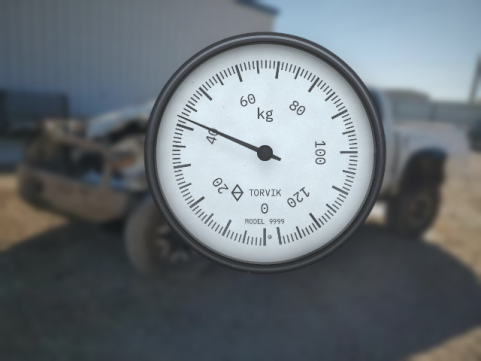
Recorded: 42 kg
